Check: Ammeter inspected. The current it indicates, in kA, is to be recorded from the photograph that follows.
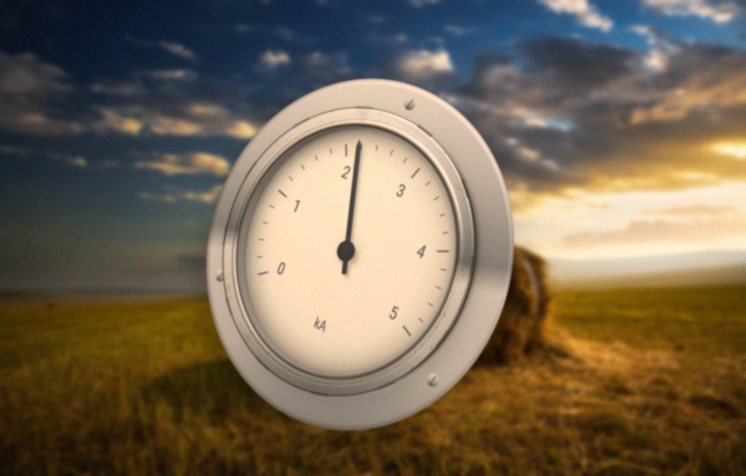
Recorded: 2.2 kA
